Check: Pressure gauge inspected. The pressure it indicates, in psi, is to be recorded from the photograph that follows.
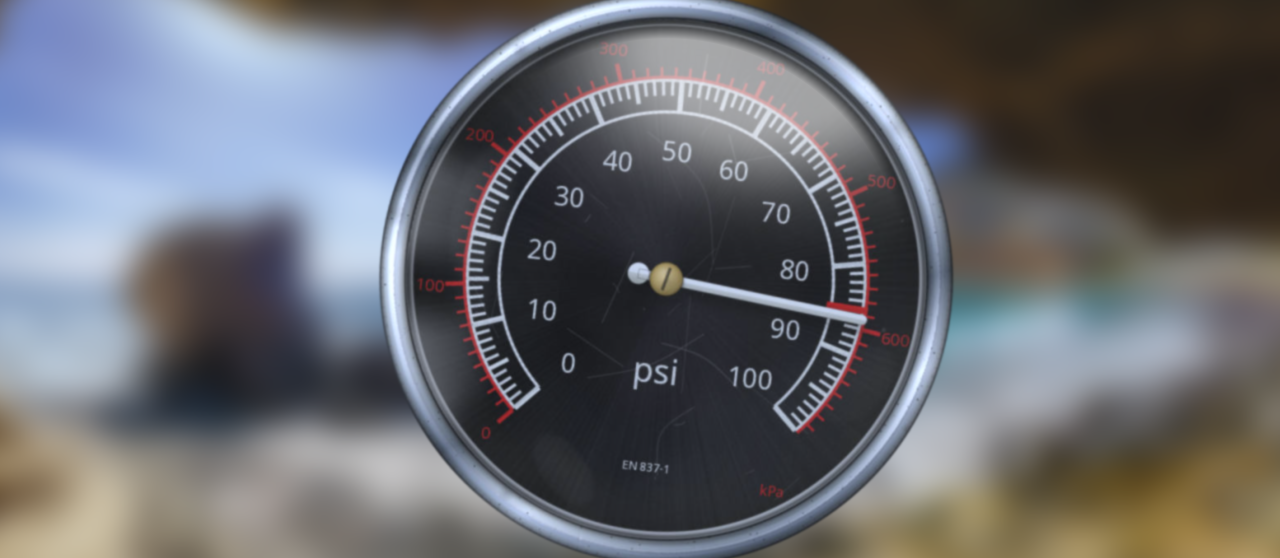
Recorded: 86 psi
